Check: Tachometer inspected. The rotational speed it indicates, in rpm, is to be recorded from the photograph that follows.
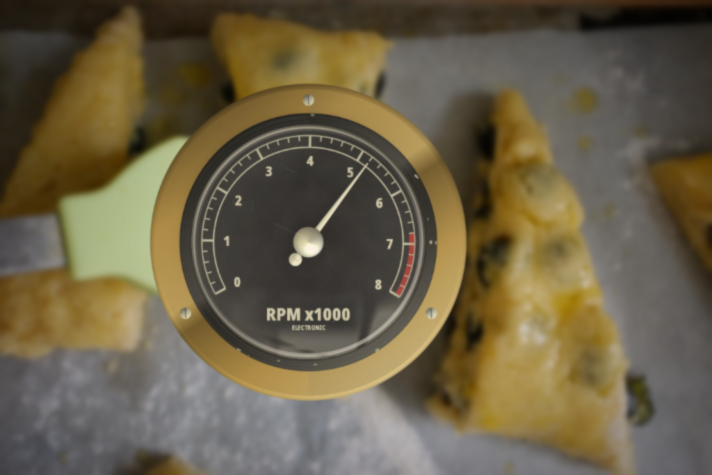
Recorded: 5200 rpm
